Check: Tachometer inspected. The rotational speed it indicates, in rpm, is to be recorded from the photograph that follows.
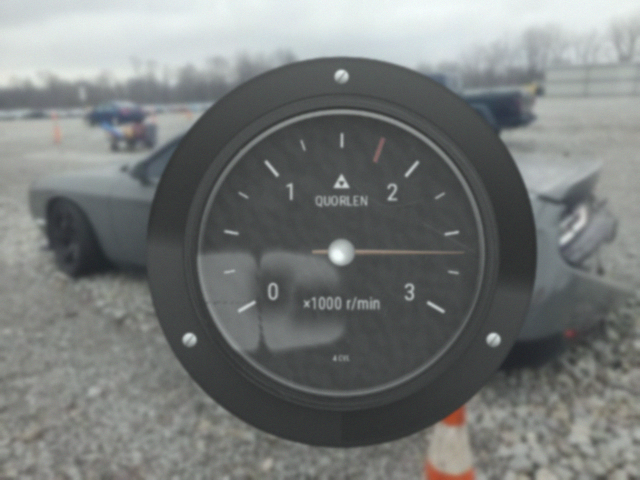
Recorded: 2625 rpm
